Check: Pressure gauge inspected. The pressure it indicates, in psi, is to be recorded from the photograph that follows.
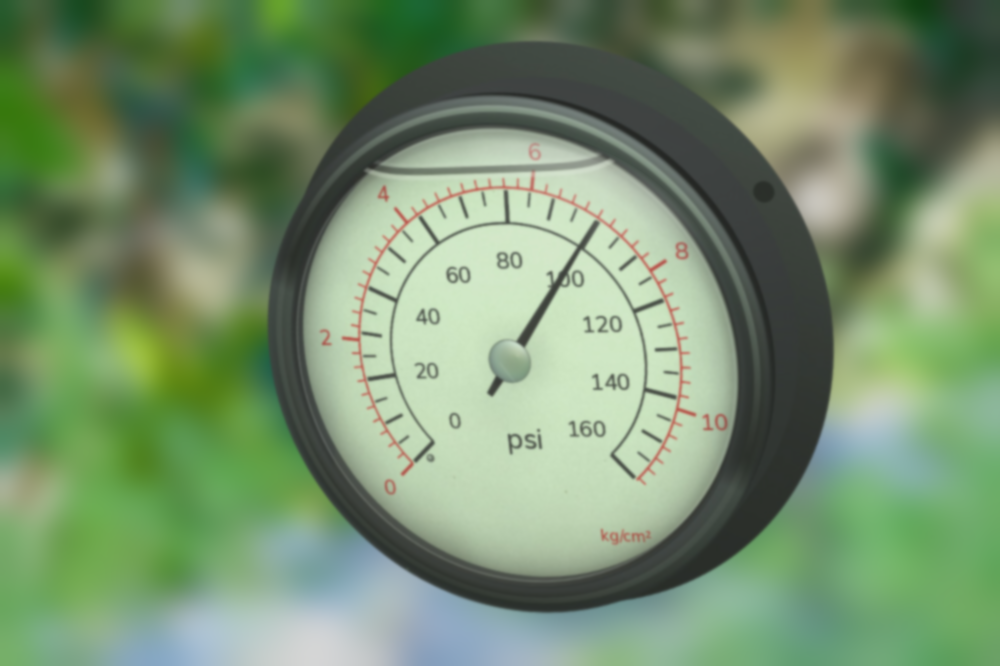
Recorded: 100 psi
